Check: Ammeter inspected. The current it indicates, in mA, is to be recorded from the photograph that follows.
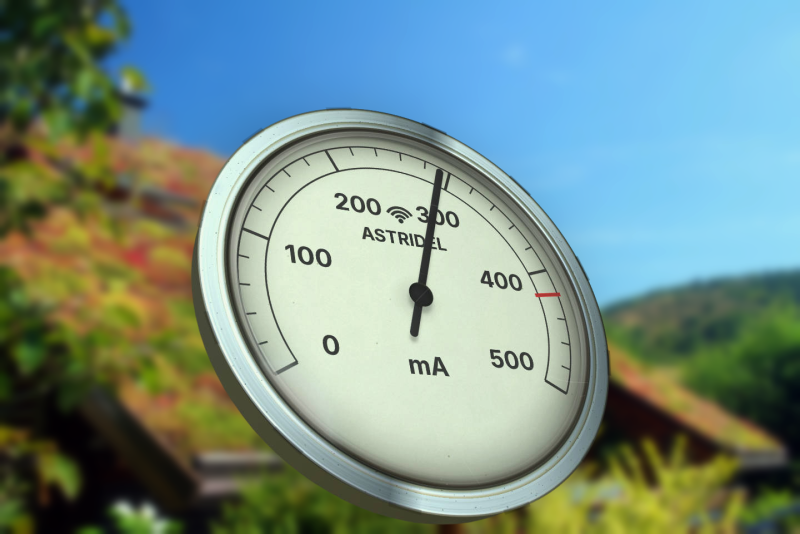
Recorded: 290 mA
